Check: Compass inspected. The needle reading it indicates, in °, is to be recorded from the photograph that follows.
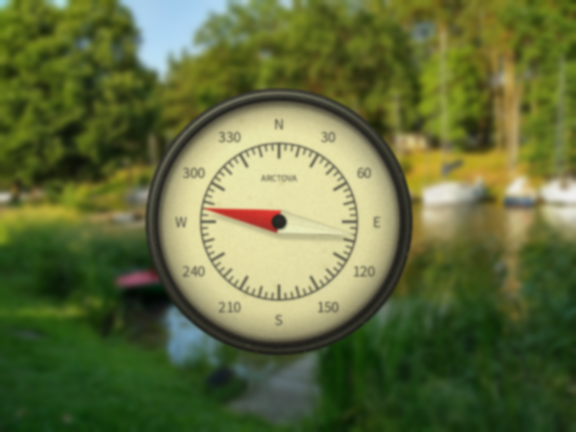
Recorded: 280 °
